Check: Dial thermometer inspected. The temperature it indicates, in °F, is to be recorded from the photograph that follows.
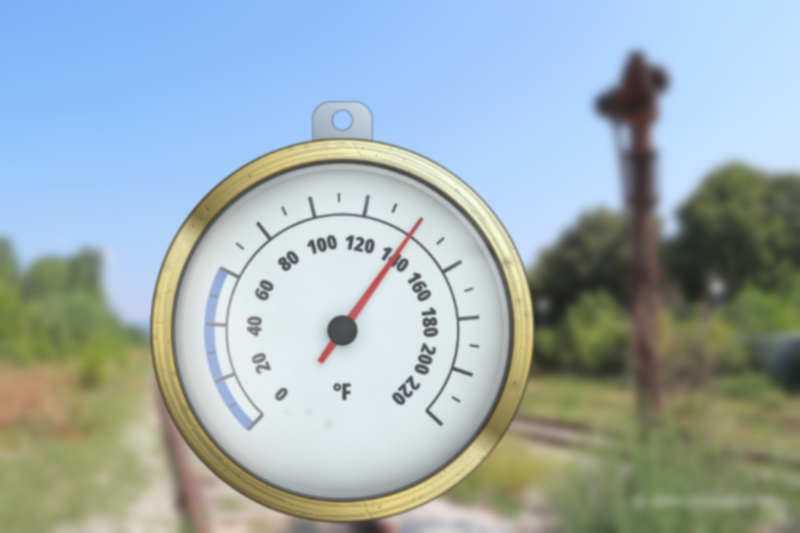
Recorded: 140 °F
